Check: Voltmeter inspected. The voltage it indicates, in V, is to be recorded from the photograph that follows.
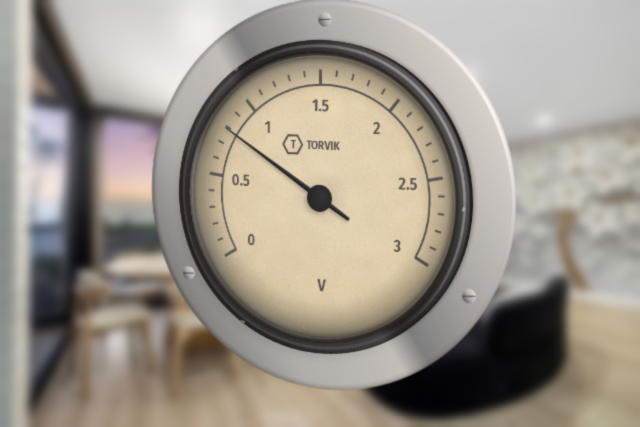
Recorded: 0.8 V
